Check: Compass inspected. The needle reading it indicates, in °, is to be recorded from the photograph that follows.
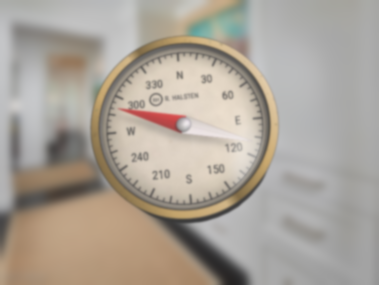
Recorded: 290 °
